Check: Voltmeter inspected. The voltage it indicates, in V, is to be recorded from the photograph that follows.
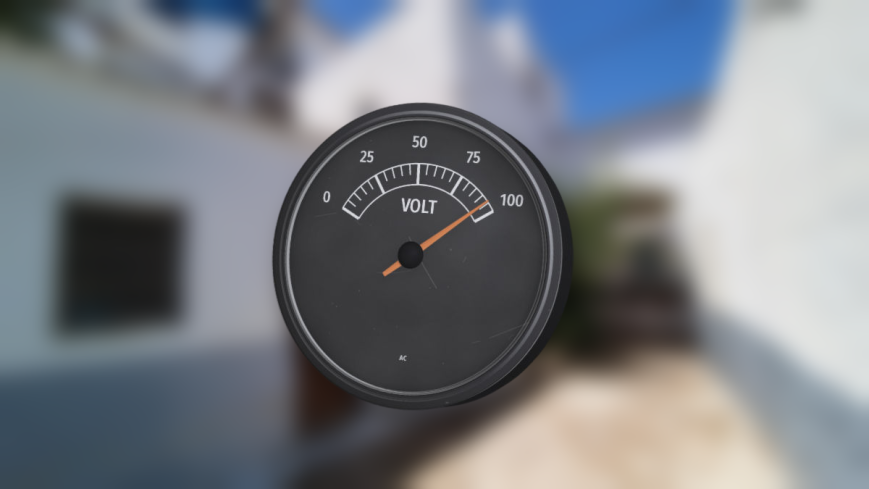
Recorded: 95 V
